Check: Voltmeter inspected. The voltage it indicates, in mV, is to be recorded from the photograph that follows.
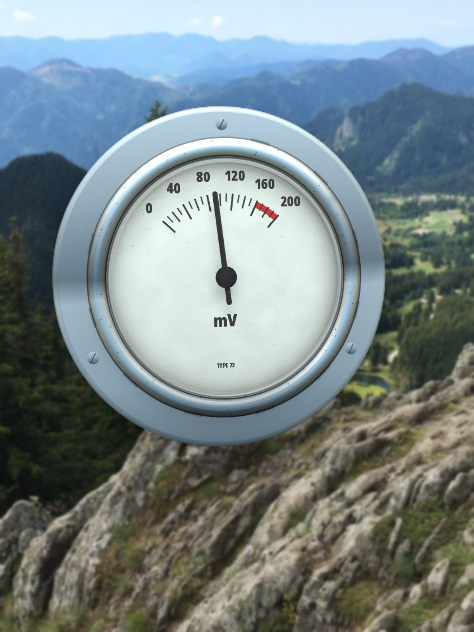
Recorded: 90 mV
